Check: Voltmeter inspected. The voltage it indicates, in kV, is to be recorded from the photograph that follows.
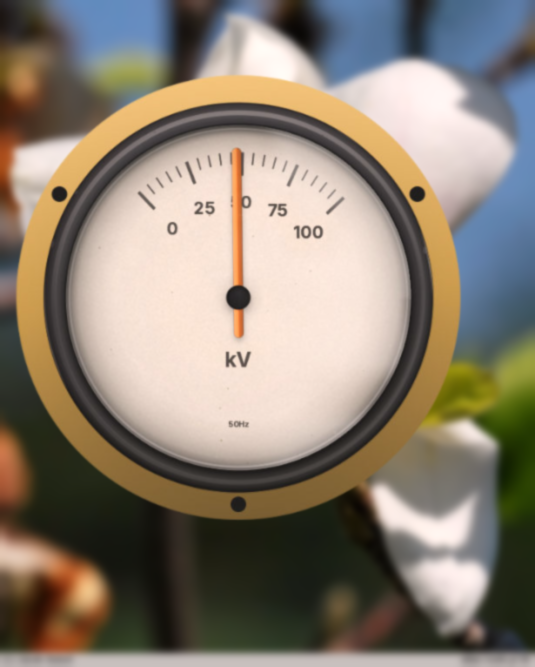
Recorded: 47.5 kV
